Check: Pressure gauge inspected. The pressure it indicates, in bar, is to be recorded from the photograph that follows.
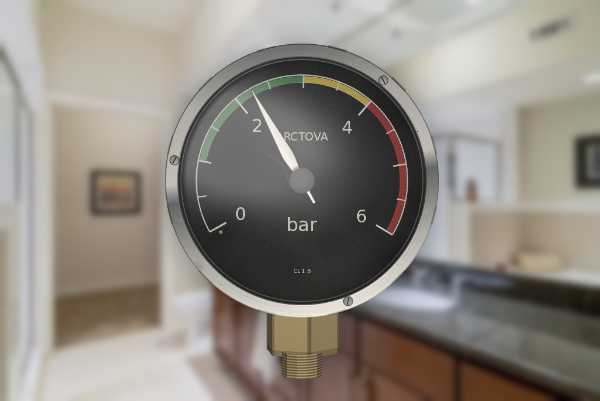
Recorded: 2.25 bar
